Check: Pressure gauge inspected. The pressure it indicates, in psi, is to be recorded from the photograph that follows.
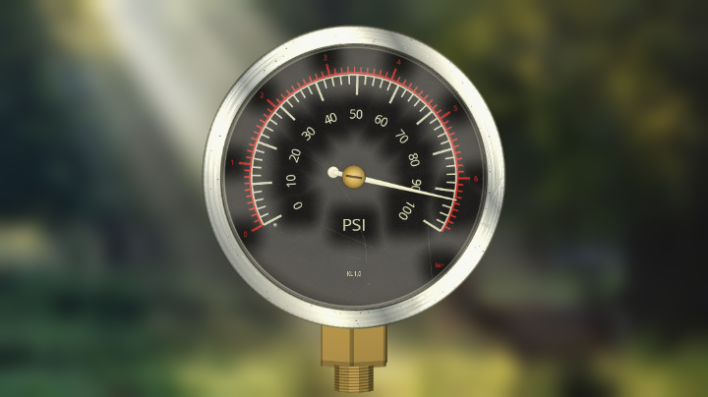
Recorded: 92 psi
